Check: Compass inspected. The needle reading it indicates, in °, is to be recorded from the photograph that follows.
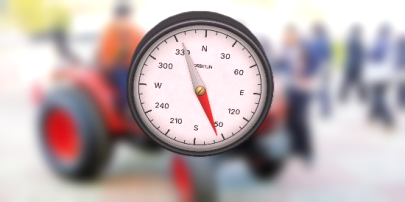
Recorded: 155 °
